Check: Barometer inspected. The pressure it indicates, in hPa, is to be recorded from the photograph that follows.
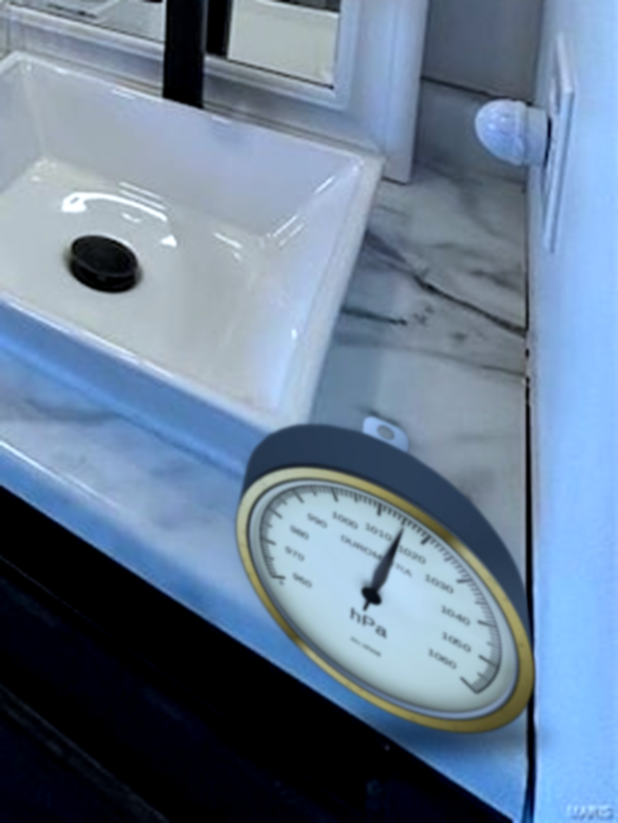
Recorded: 1015 hPa
